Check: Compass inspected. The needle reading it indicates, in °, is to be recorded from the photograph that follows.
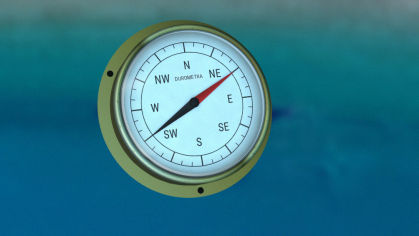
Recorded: 60 °
